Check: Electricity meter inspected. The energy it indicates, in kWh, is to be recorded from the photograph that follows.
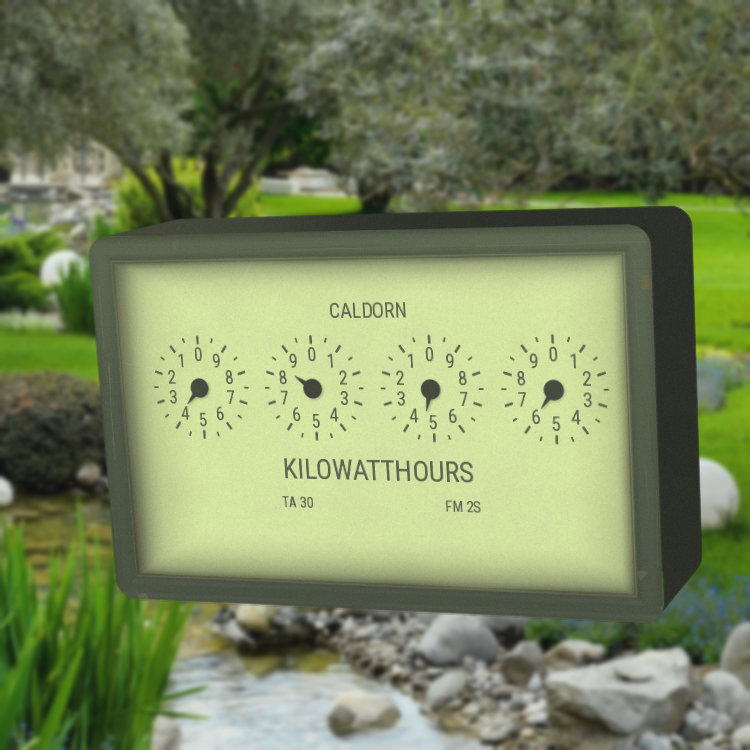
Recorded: 3846 kWh
